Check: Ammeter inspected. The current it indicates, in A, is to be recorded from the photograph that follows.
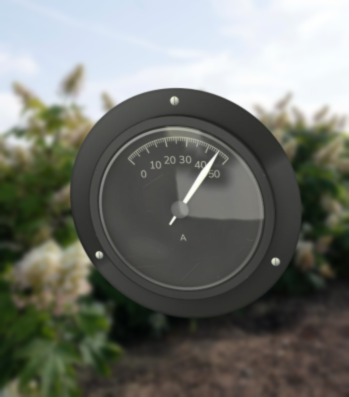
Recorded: 45 A
